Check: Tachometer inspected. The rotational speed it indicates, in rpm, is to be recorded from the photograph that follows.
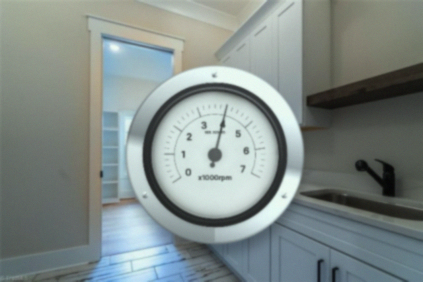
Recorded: 4000 rpm
